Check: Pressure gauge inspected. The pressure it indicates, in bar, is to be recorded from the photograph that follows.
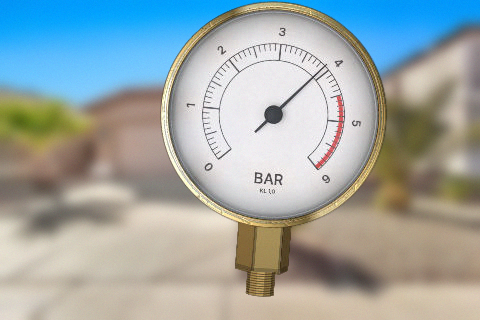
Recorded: 3.9 bar
